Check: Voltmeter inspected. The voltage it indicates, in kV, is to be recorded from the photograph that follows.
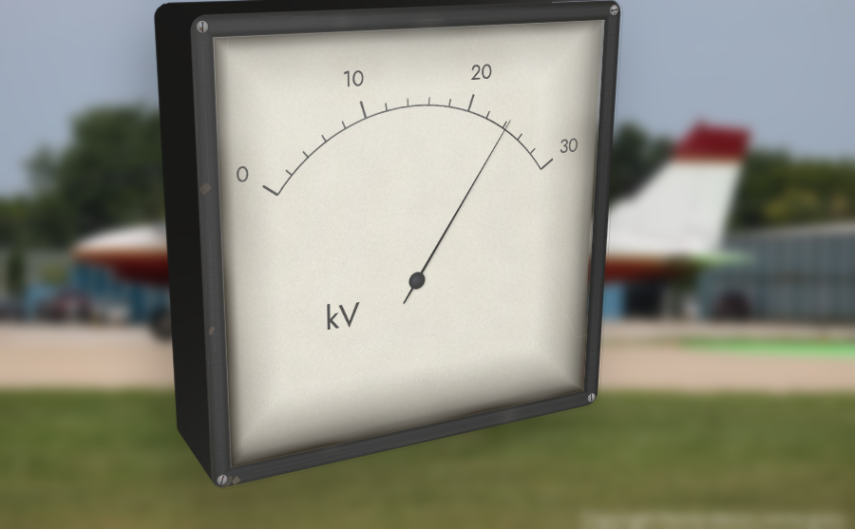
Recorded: 24 kV
